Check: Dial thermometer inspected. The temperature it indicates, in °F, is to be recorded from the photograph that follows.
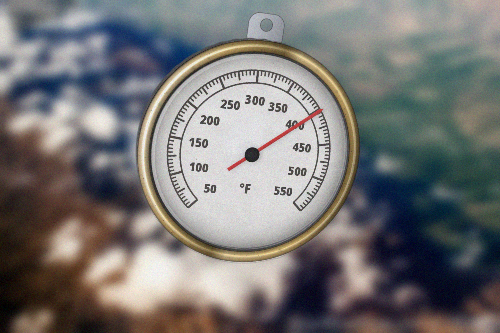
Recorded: 400 °F
